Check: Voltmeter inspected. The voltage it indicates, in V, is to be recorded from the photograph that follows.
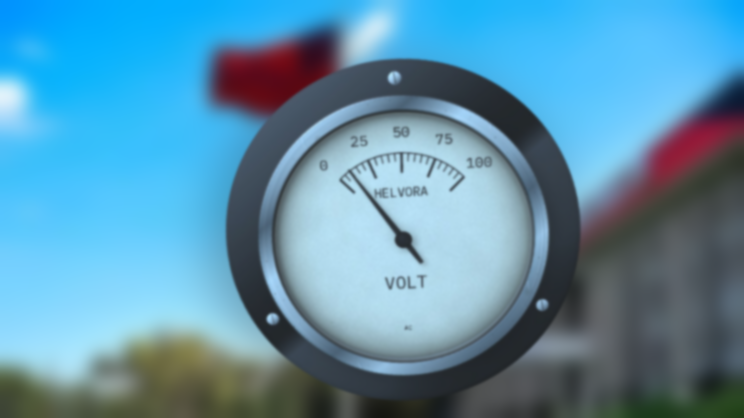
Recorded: 10 V
